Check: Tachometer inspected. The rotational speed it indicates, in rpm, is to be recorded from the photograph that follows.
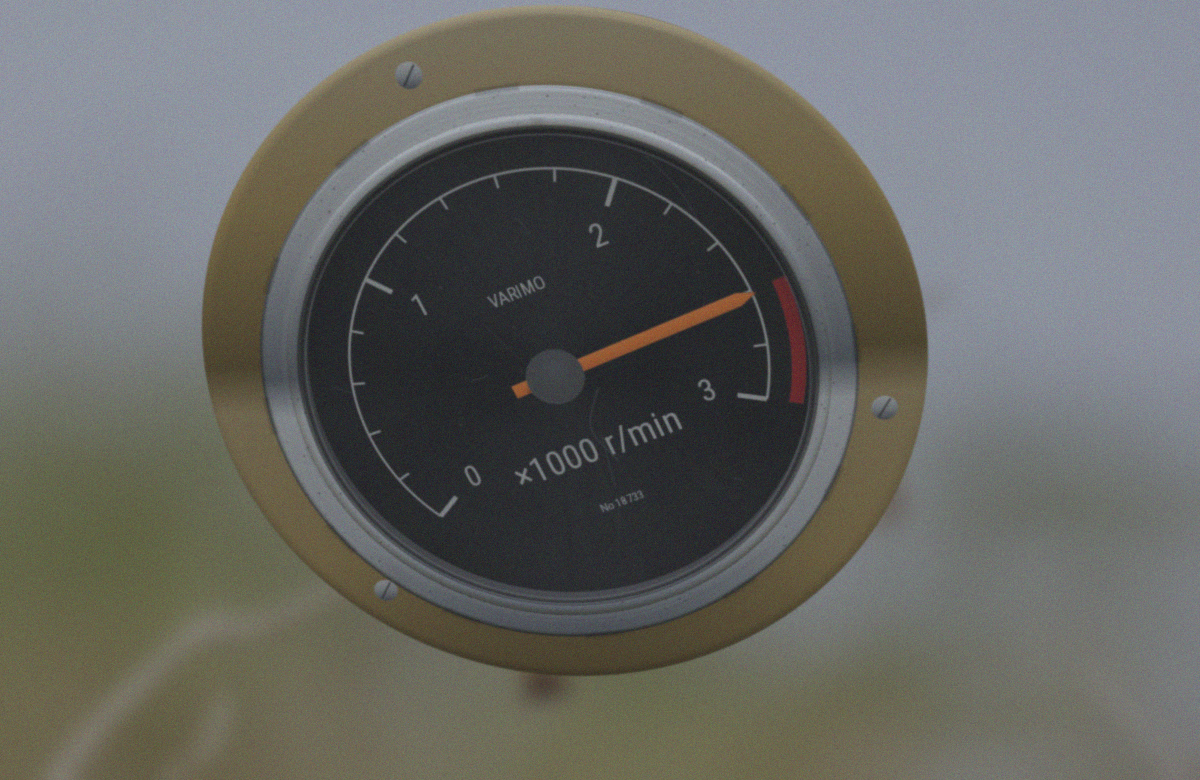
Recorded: 2600 rpm
